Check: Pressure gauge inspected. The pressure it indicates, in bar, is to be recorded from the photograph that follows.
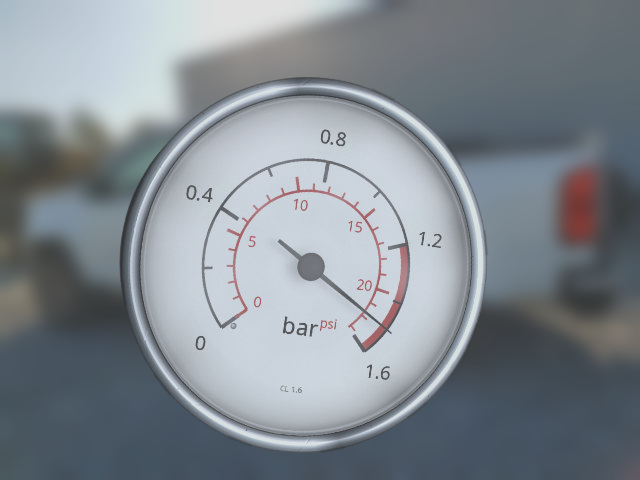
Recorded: 1.5 bar
